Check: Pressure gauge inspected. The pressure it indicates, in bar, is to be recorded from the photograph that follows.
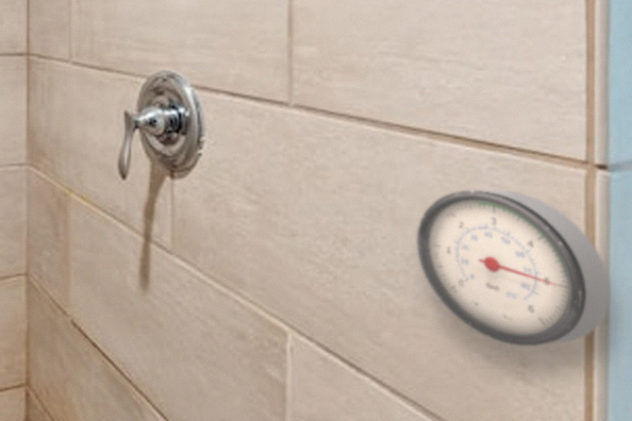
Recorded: 5 bar
